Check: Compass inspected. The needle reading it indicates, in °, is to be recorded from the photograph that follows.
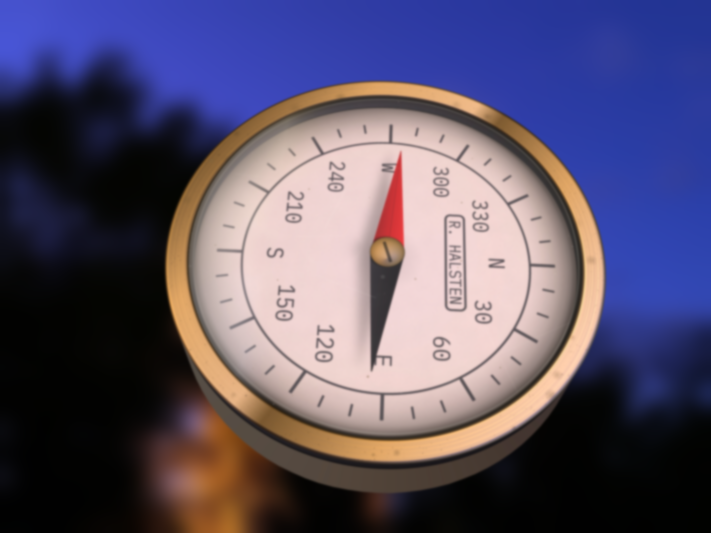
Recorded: 275 °
